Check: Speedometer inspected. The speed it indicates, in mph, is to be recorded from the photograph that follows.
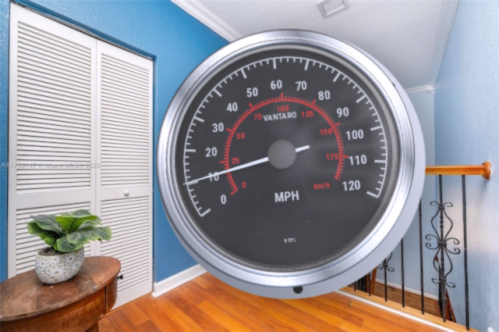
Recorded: 10 mph
